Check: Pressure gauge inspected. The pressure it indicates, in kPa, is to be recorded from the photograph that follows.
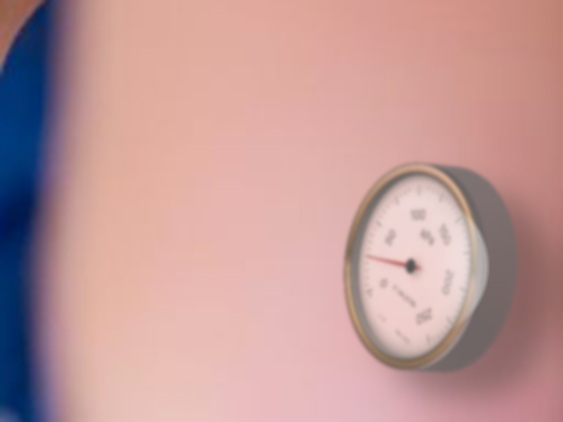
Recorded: 25 kPa
